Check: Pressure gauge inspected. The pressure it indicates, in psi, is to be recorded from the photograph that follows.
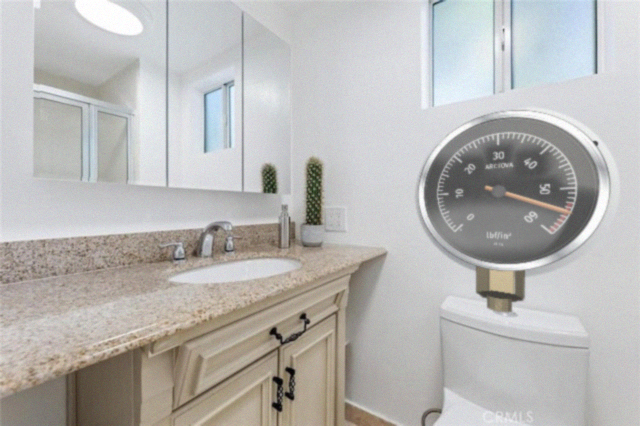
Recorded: 55 psi
